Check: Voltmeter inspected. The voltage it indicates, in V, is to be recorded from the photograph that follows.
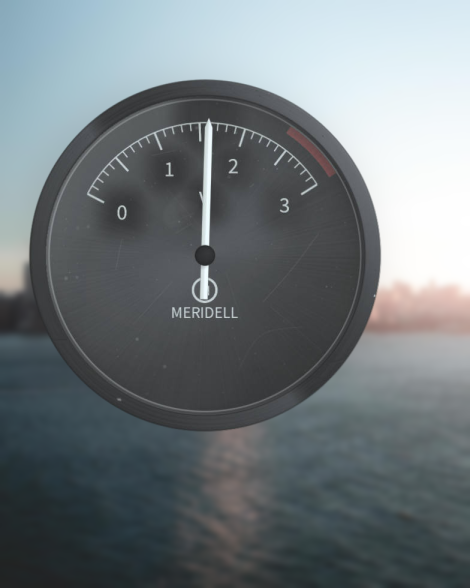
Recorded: 1.6 V
